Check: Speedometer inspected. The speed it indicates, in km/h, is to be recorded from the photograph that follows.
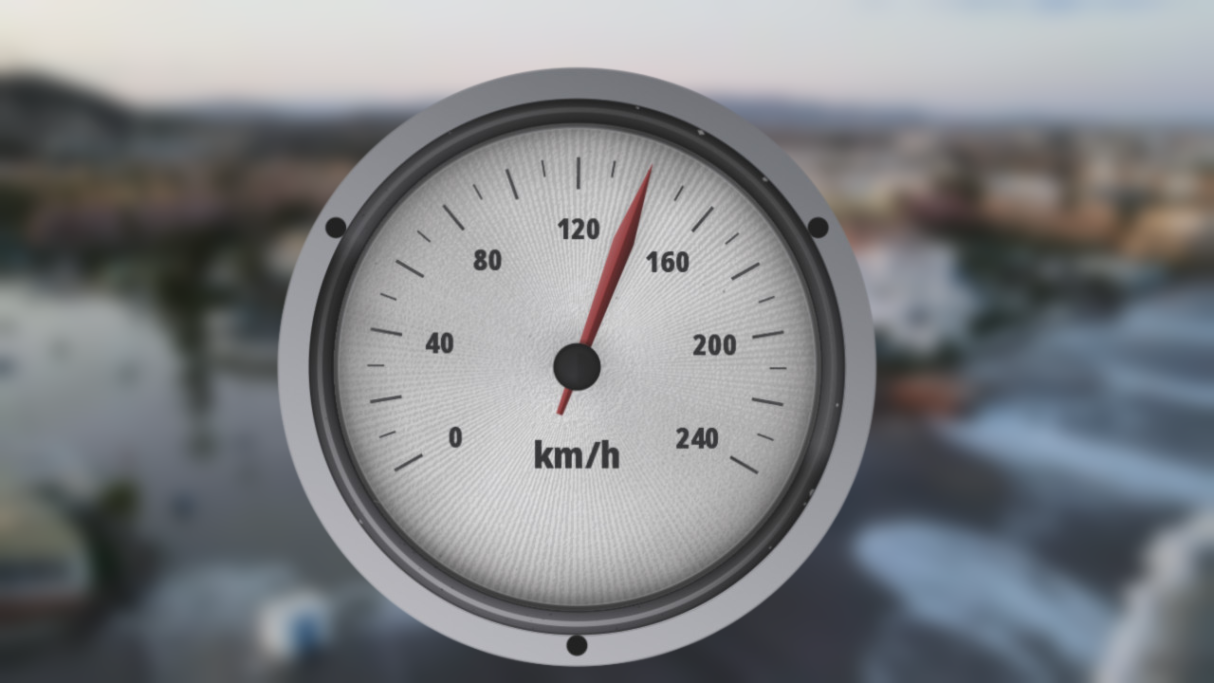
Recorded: 140 km/h
